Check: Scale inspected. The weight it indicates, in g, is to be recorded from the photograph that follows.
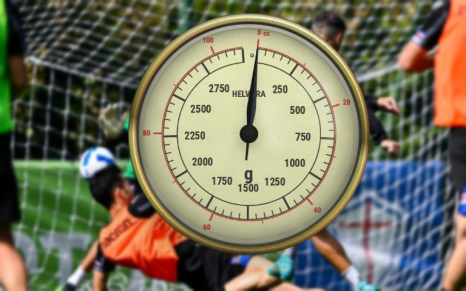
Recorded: 0 g
